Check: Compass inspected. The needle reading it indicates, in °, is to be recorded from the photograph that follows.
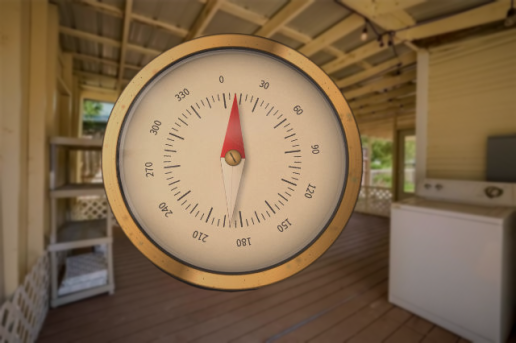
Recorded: 10 °
